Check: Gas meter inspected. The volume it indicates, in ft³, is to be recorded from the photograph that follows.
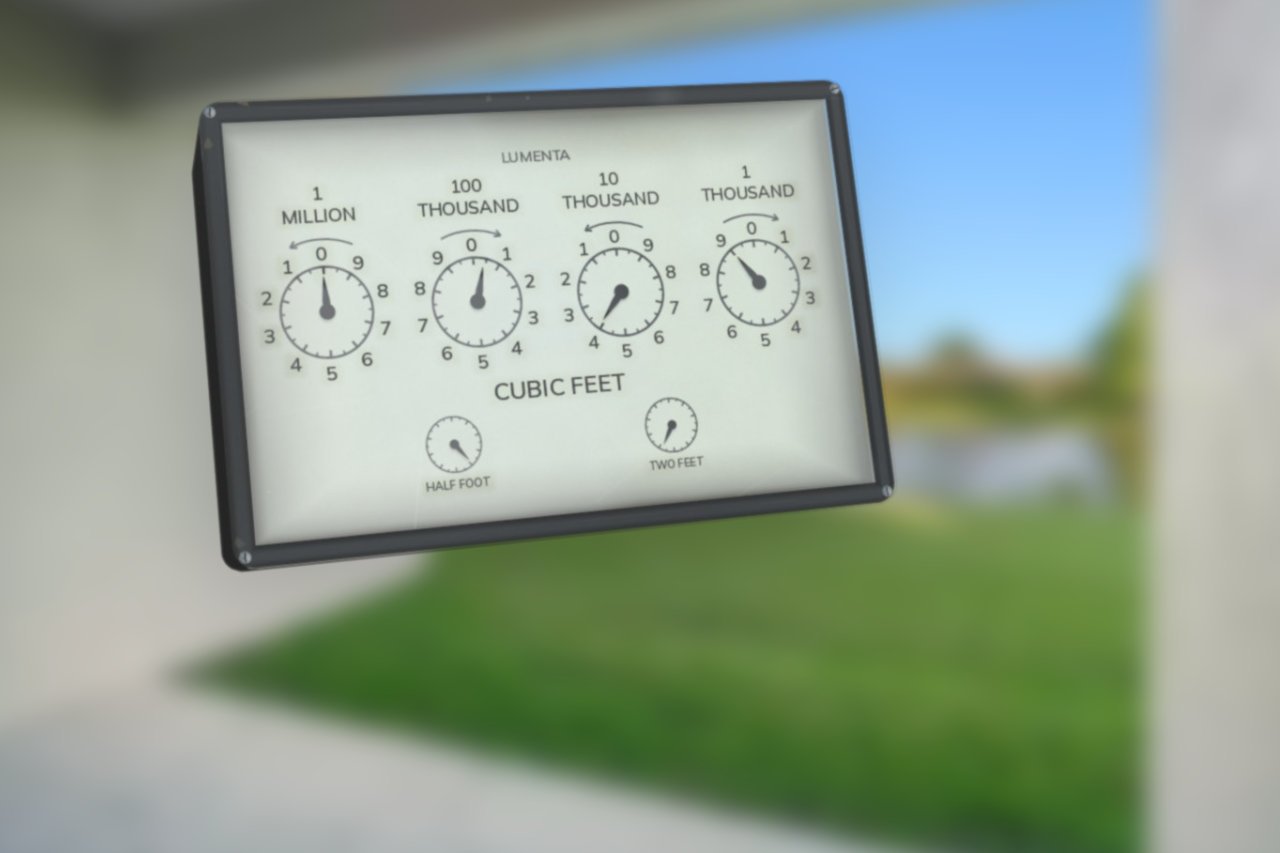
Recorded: 3900 ft³
